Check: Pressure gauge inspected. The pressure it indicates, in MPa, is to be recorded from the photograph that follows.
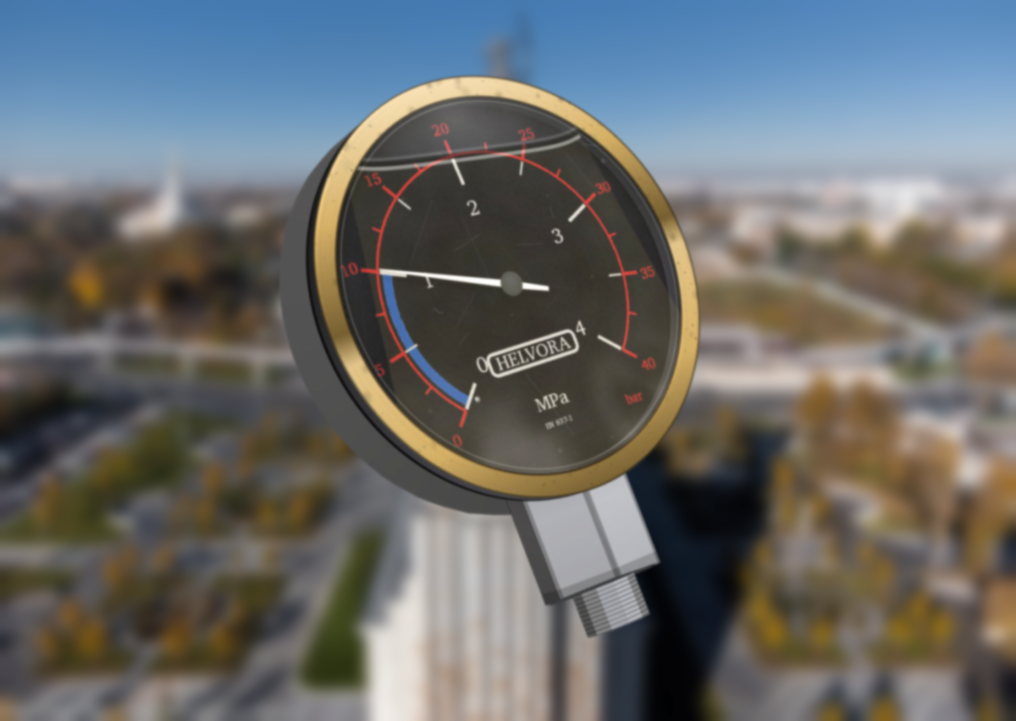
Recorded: 1 MPa
